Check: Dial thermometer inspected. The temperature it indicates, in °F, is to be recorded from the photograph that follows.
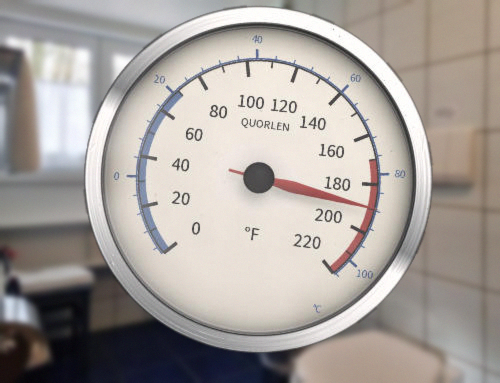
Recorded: 190 °F
